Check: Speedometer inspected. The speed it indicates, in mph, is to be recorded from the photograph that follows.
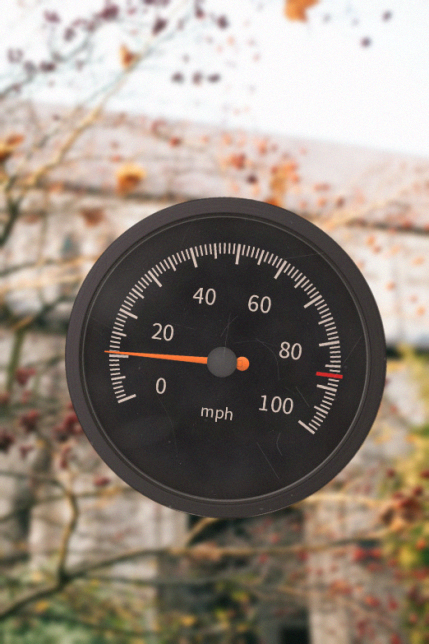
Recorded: 11 mph
